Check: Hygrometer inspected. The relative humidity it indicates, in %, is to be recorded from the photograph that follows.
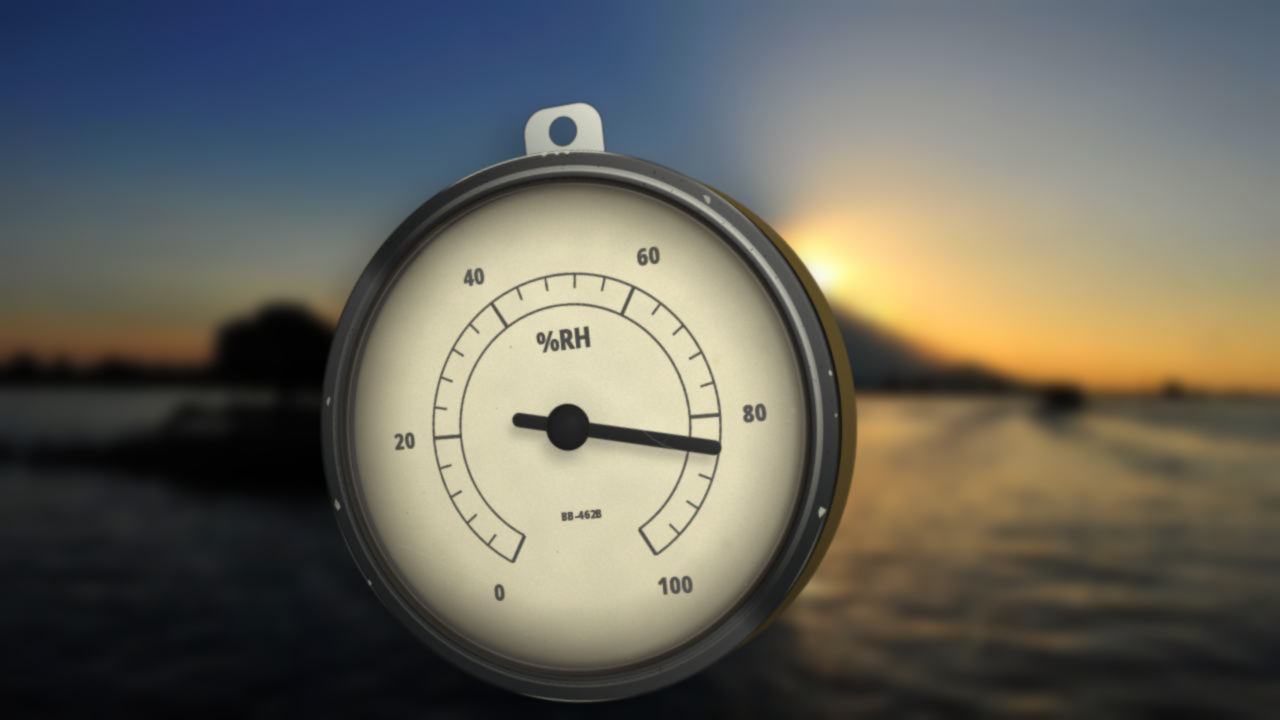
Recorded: 84 %
